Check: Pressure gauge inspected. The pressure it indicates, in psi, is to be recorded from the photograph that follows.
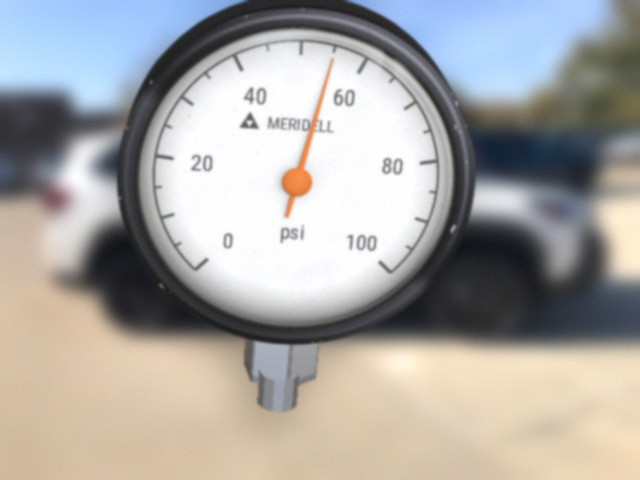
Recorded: 55 psi
